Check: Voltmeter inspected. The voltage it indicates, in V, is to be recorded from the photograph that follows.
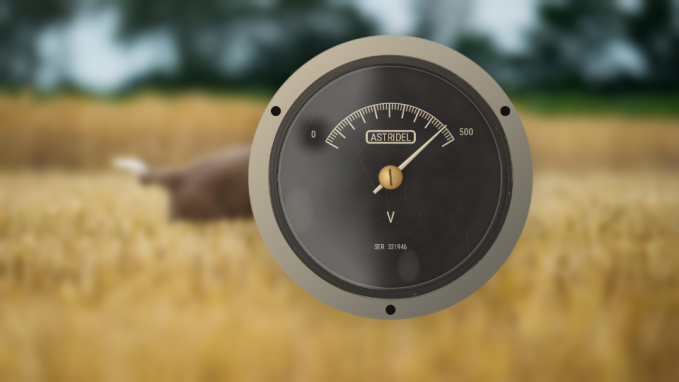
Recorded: 450 V
